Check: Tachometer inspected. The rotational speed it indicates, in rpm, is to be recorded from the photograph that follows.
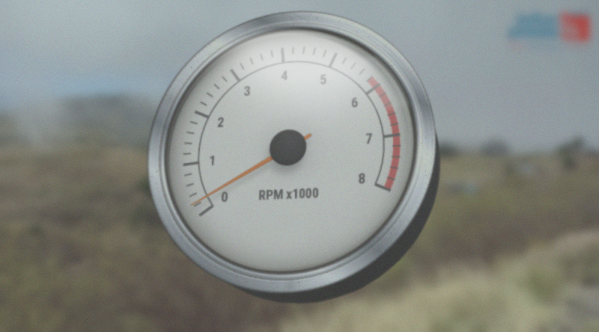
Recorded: 200 rpm
